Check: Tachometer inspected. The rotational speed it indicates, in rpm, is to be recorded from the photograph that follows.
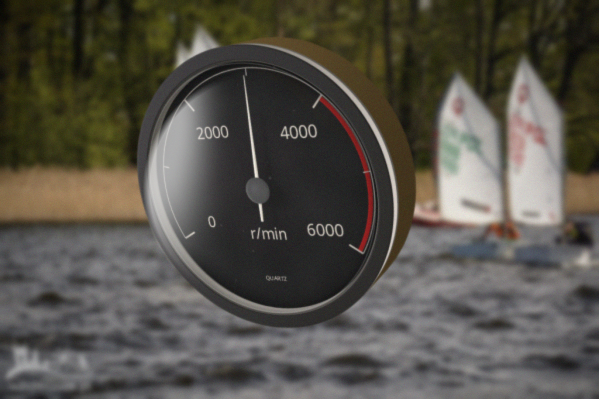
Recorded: 3000 rpm
